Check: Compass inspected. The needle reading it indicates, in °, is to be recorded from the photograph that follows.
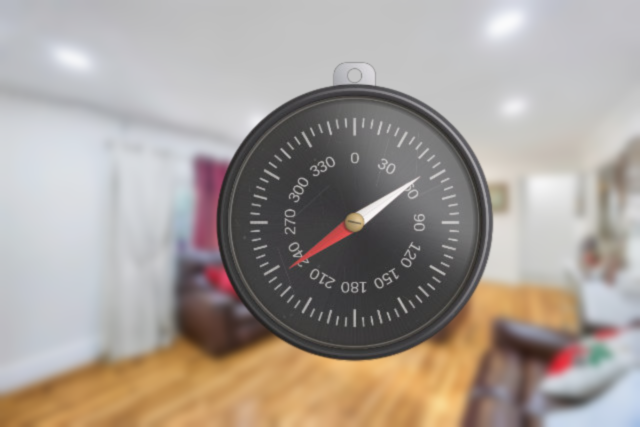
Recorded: 235 °
